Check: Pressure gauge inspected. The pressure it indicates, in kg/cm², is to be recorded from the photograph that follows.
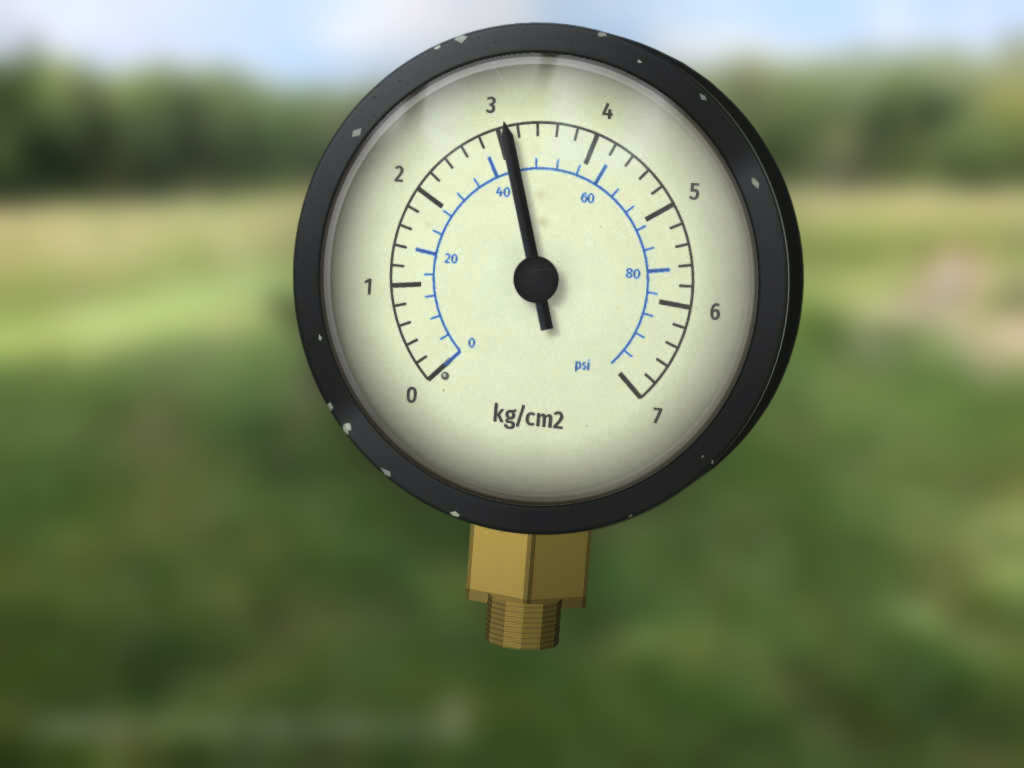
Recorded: 3.1 kg/cm²
